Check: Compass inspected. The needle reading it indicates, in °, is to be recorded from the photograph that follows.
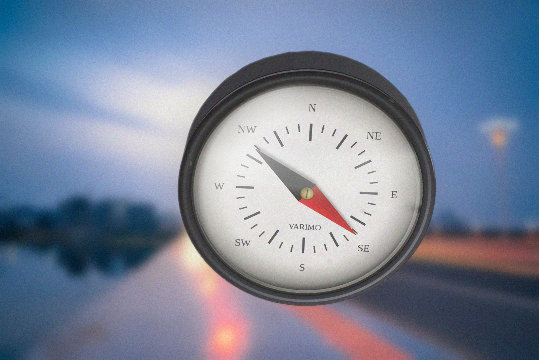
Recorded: 130 °
